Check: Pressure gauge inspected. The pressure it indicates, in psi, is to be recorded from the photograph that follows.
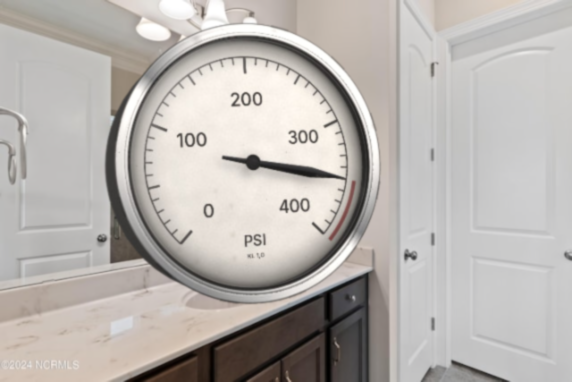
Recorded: 350 psi
